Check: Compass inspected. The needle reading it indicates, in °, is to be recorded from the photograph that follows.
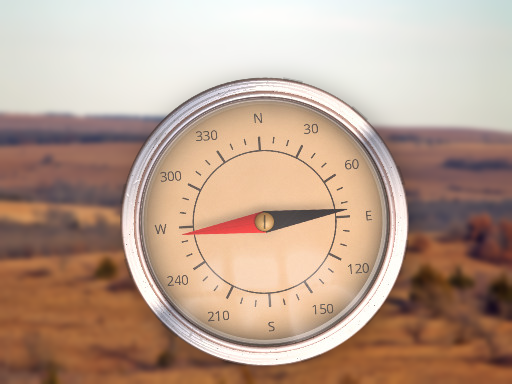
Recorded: 265 °
